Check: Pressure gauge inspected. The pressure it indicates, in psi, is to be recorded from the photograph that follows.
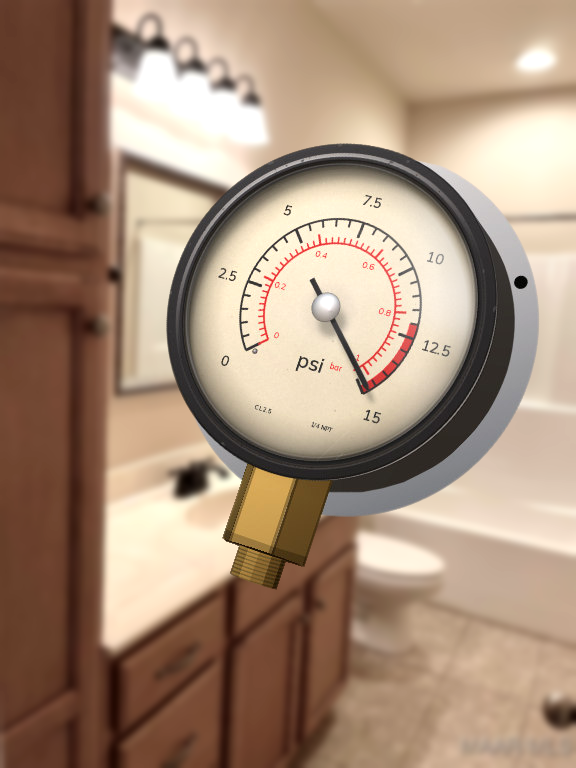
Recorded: 14.75 psi
